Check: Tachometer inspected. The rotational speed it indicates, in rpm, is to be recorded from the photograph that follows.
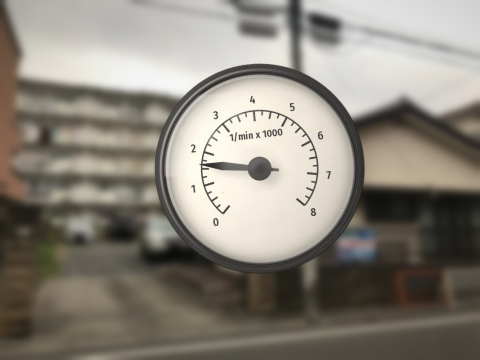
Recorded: 1625 rpm
